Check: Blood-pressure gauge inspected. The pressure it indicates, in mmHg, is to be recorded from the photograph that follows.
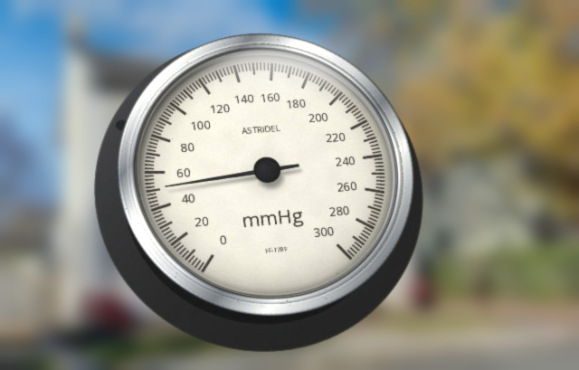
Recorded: 50 mmHg
